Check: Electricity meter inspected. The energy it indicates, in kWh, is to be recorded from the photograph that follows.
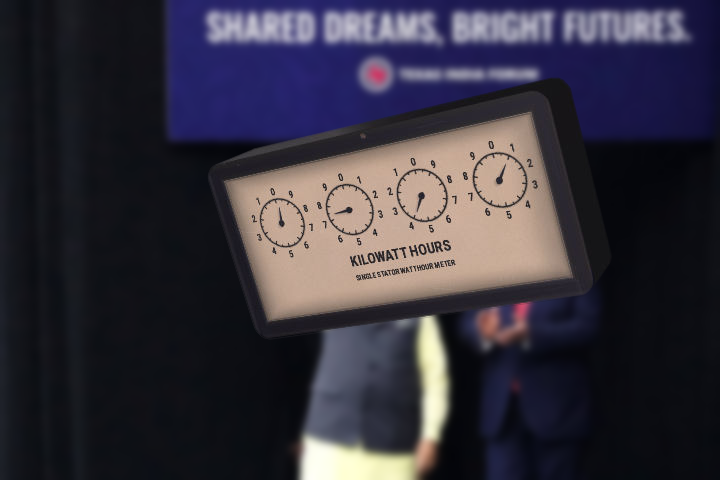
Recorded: 9741 kWh
